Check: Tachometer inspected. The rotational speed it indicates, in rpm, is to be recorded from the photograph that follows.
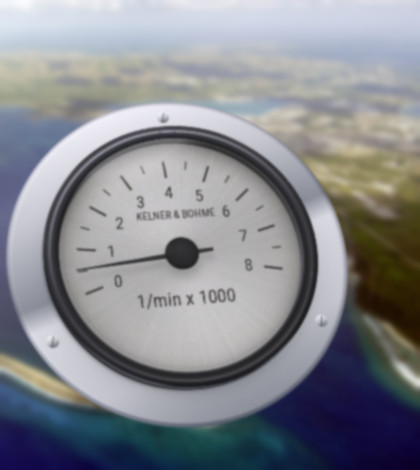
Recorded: 500 rpm
